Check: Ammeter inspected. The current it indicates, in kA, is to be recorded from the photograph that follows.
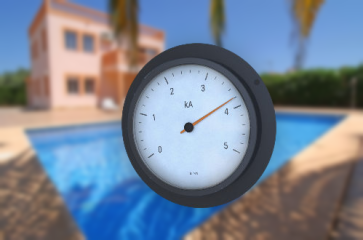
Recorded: 3.8 kA
